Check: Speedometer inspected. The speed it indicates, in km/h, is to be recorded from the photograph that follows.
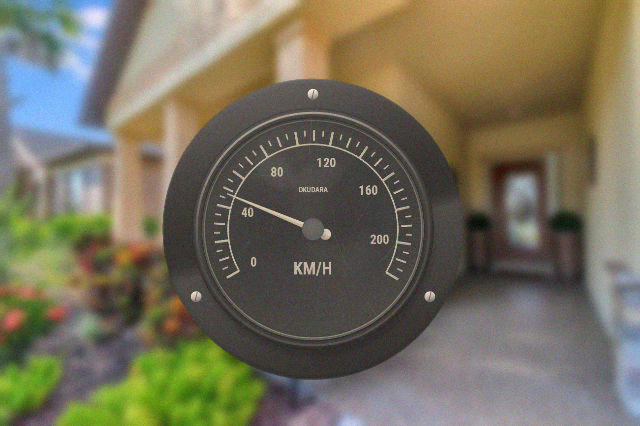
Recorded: 47.5 km/h
